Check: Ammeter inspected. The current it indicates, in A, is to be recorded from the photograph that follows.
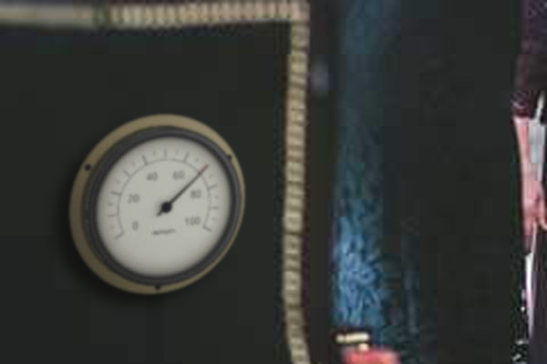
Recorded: 70 A
